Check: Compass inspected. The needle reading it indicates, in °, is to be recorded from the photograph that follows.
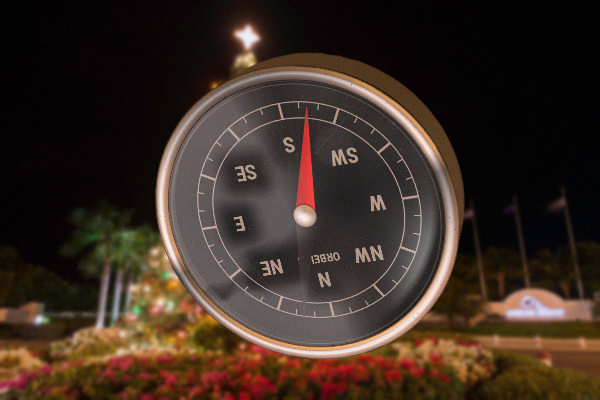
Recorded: 195 °
